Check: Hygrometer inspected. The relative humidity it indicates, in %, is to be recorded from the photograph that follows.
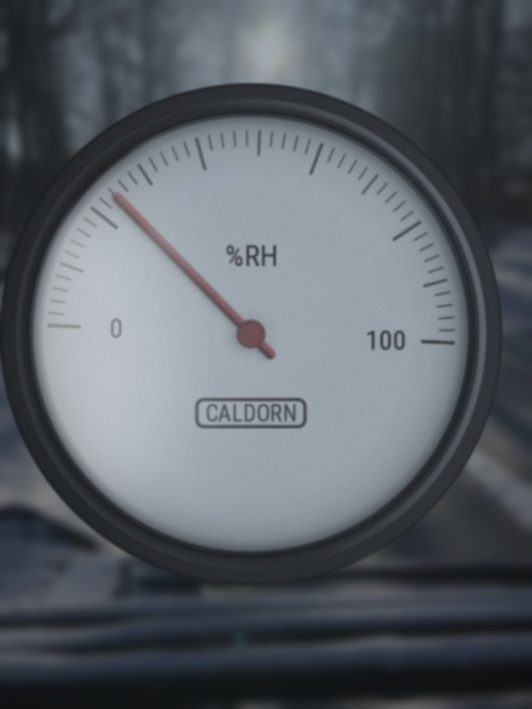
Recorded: 24 %
